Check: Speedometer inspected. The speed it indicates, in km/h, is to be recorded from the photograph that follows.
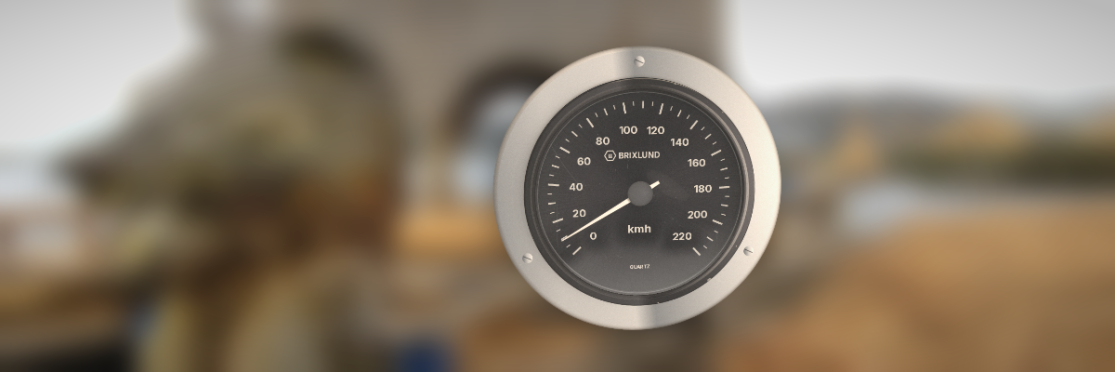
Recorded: 10 km/h
